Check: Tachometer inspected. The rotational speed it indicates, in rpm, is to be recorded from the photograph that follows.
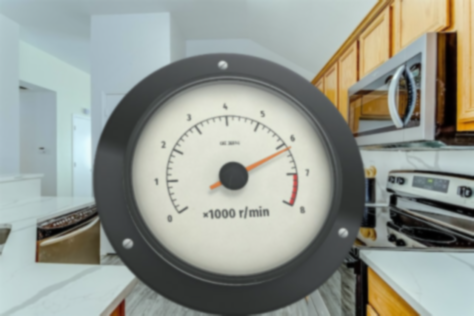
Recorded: 6200 rpm
